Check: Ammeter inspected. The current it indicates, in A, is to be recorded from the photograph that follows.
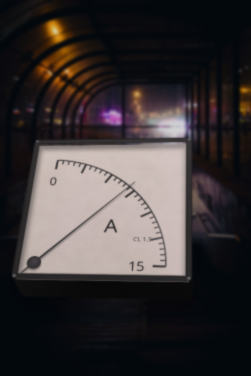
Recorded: 7 A
